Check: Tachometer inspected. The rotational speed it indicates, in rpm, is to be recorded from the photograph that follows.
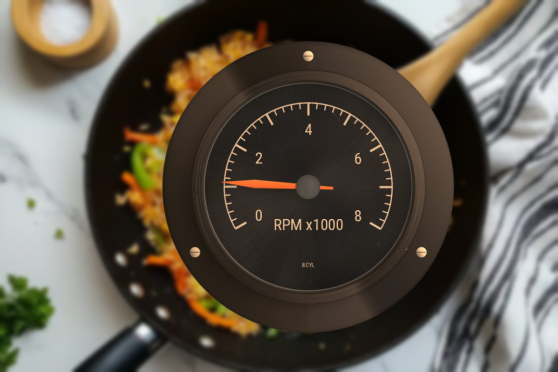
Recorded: 1100 rpm
